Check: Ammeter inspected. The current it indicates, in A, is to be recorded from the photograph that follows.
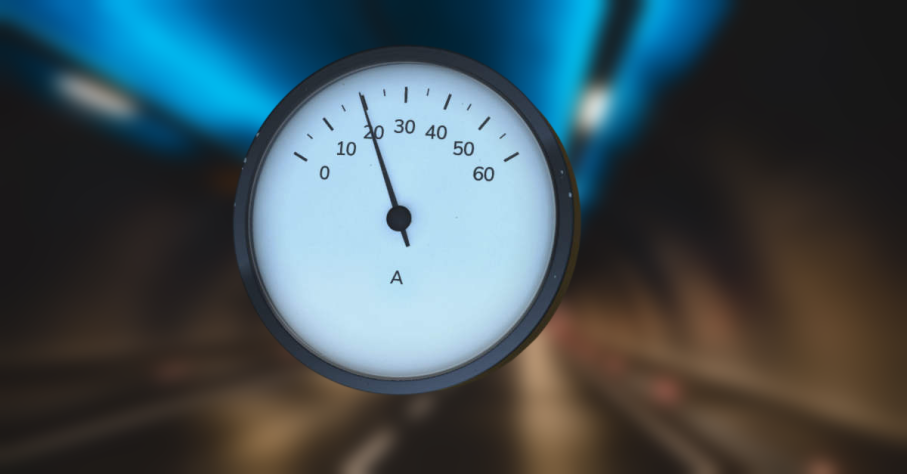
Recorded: 20 A
